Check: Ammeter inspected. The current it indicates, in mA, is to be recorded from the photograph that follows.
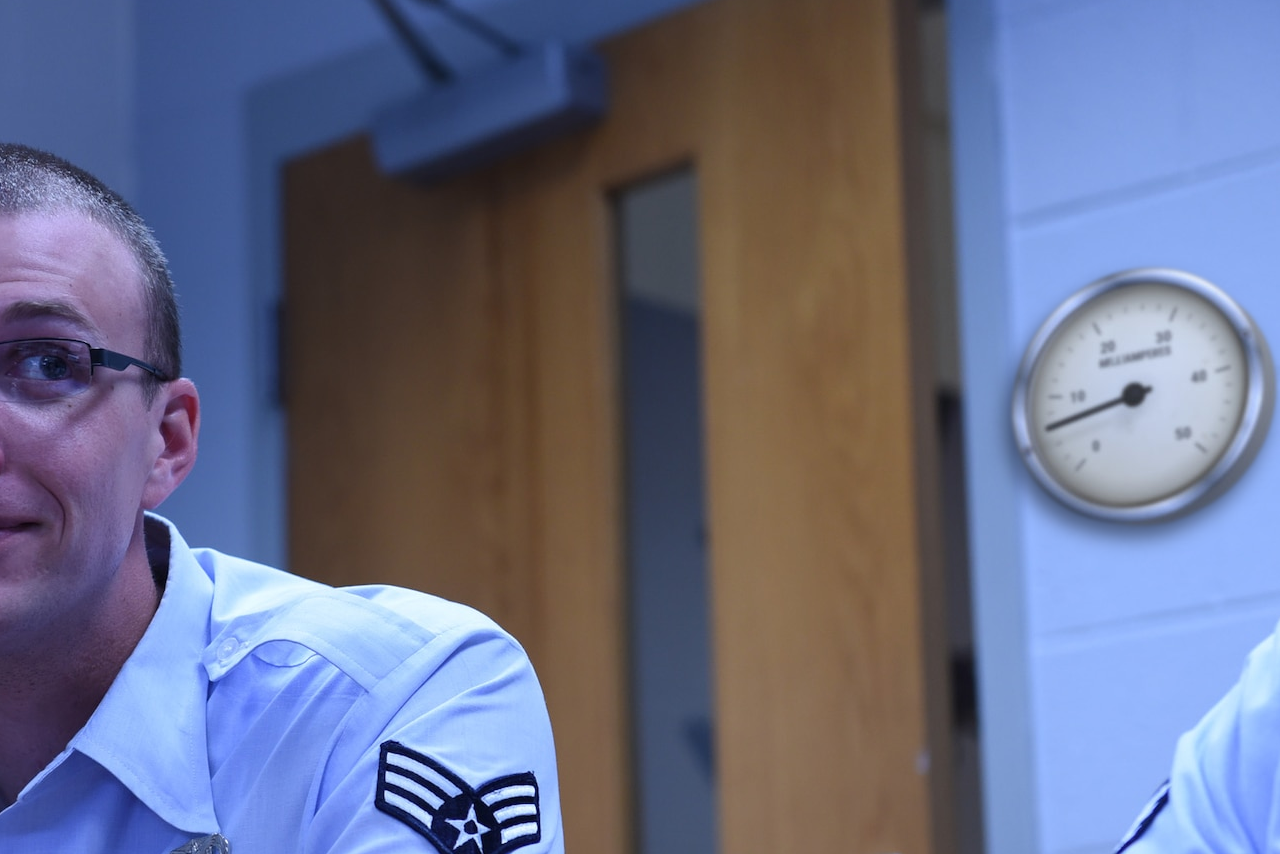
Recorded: 6 mA
